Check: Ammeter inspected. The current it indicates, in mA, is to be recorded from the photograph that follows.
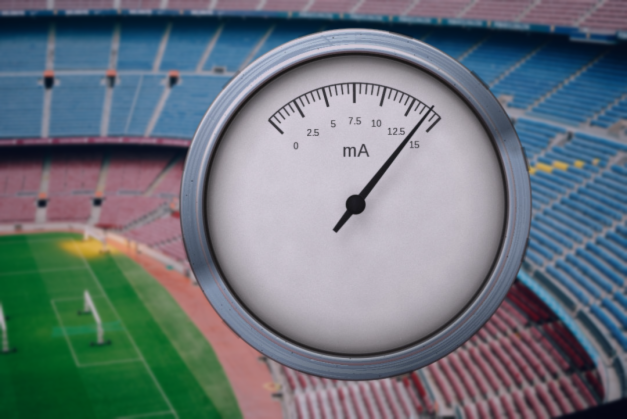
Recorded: 14 mA
